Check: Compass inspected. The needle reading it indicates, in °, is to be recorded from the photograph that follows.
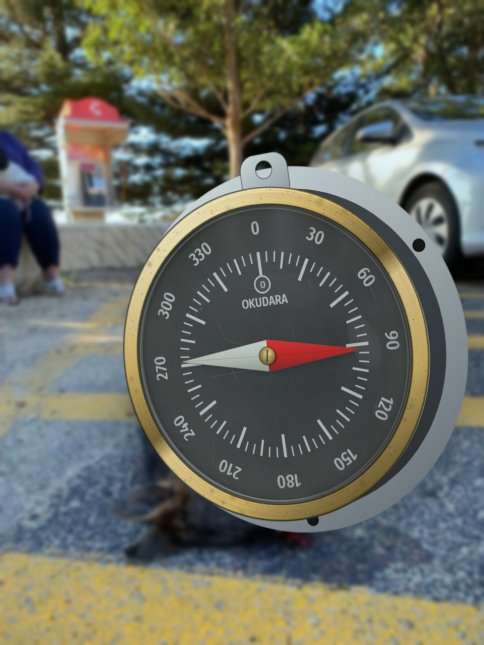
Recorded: 92.5 °
